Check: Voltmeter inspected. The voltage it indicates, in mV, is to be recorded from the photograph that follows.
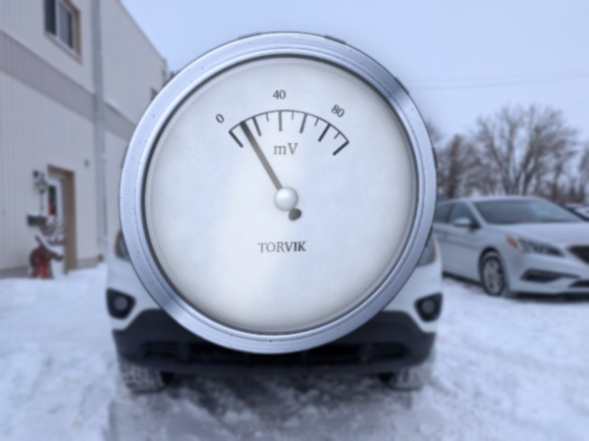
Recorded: 10 mV
